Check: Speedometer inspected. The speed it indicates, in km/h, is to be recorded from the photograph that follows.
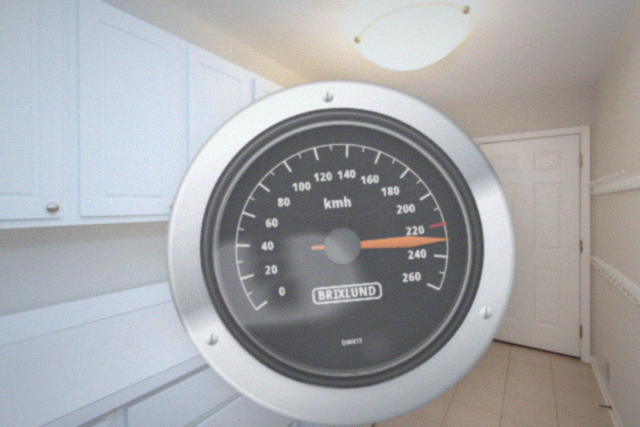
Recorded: 230 km/h
